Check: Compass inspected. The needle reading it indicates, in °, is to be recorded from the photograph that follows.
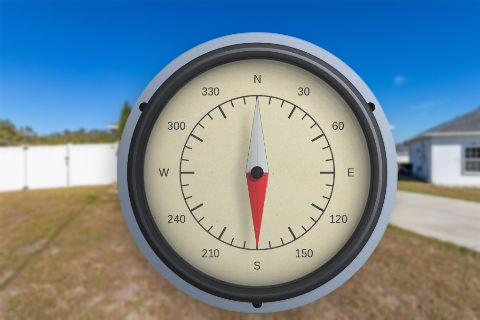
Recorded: 180 °
